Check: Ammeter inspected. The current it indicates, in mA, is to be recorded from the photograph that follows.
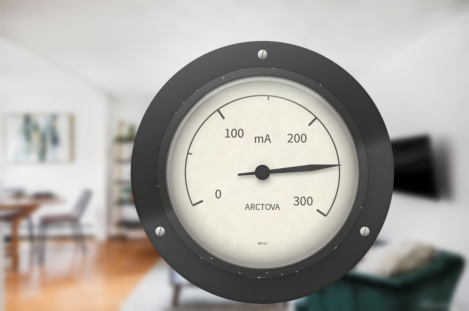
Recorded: 250 mA
